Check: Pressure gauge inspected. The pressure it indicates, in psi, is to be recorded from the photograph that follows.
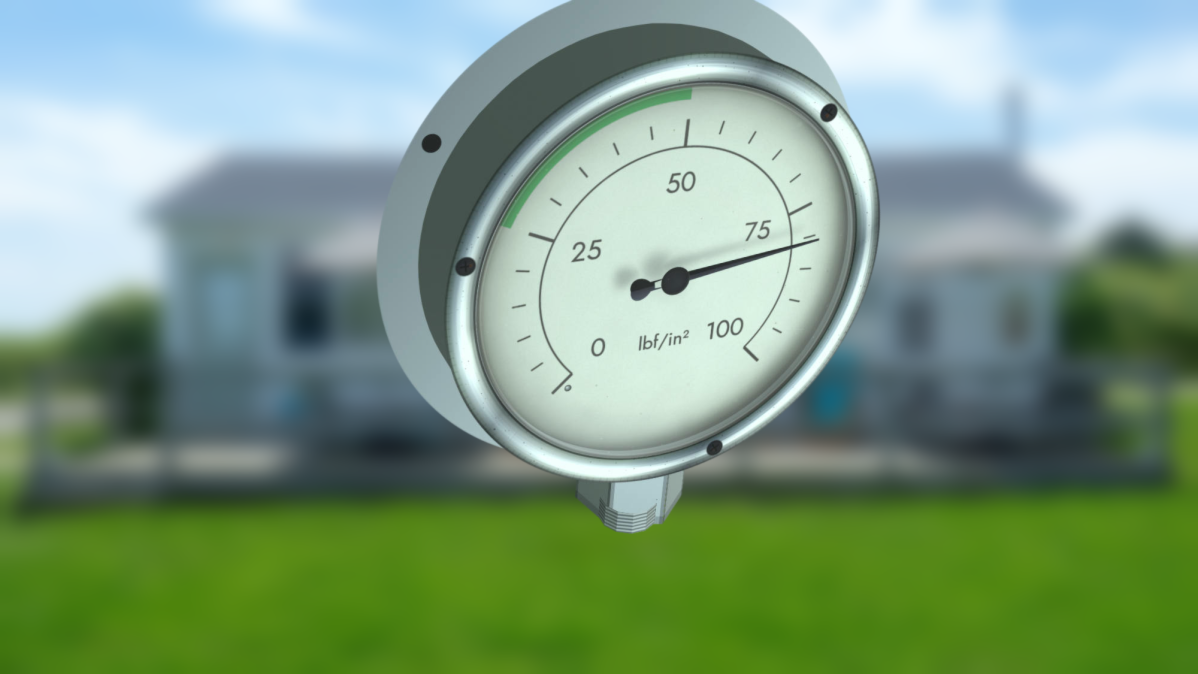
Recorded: 80 psi
